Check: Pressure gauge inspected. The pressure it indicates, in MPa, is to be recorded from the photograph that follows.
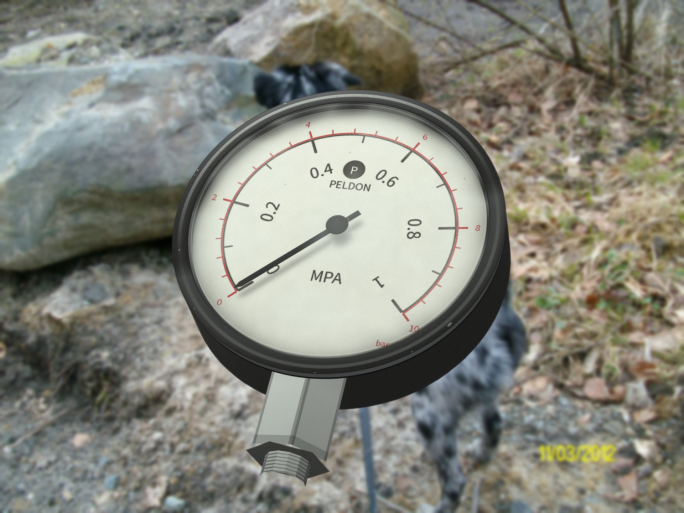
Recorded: 0 MPa
